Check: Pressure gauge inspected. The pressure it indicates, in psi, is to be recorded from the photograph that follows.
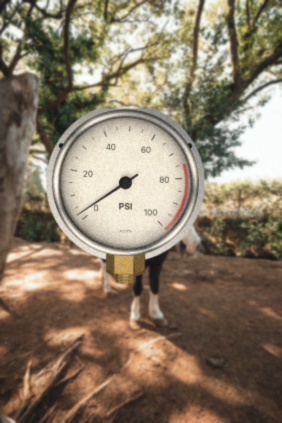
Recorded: 2.5 psi
